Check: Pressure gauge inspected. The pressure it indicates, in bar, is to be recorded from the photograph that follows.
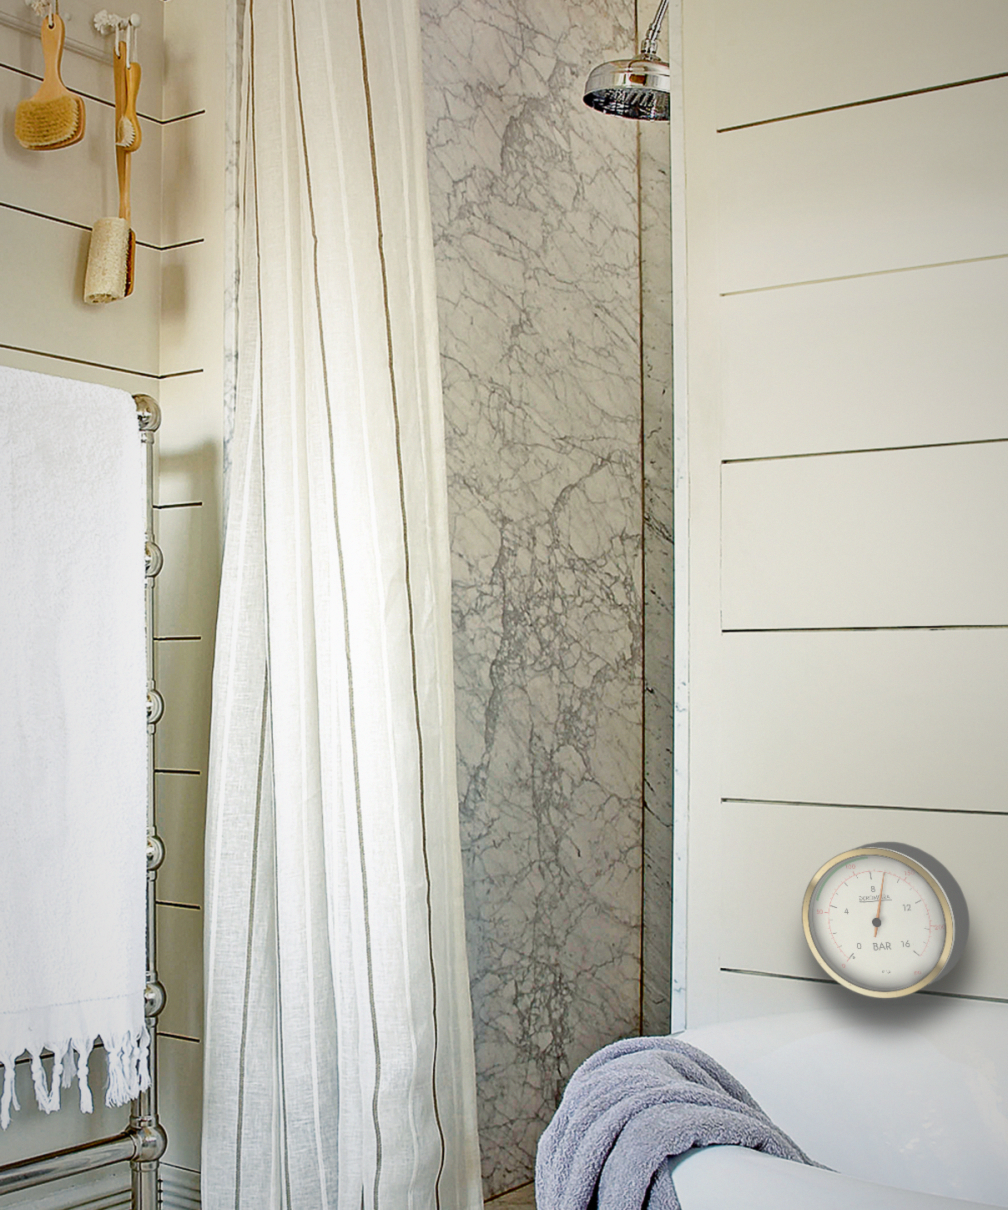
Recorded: 9 bar
